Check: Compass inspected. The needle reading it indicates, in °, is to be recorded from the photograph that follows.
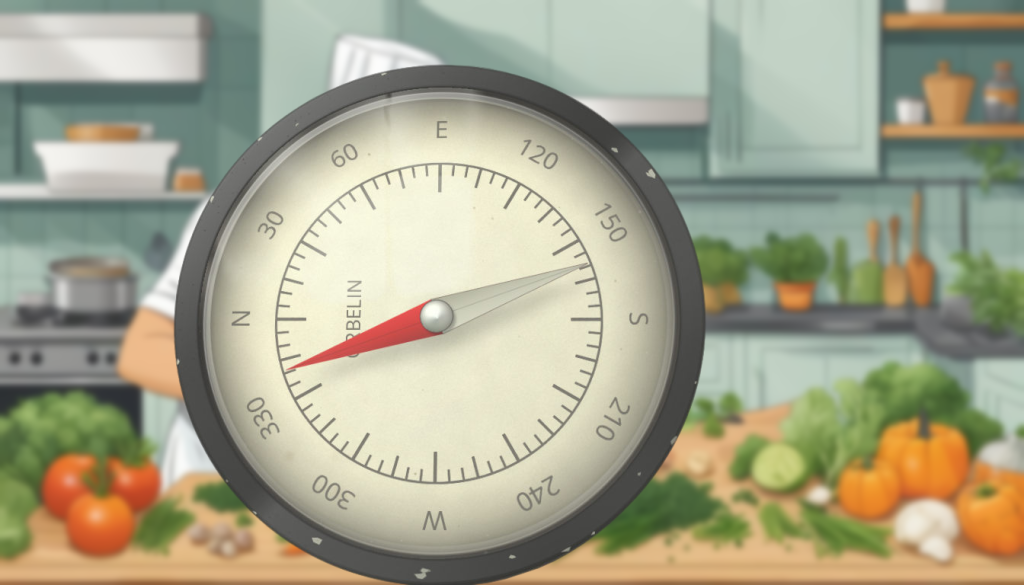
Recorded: 340 °
